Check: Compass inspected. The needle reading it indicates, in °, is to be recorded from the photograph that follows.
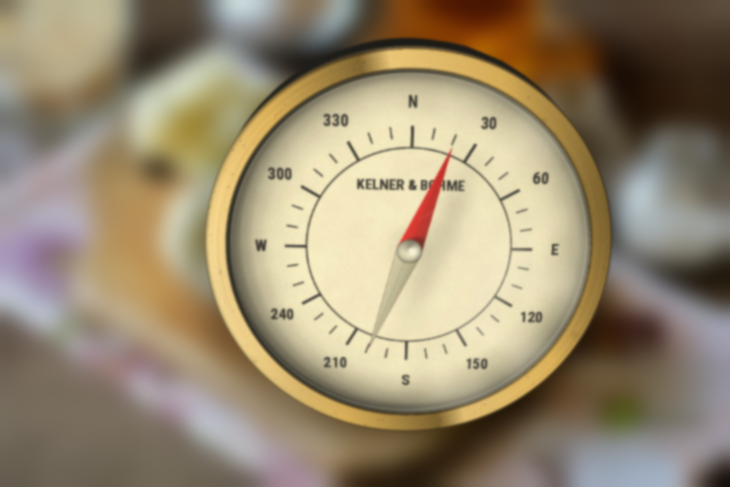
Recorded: 20 °
